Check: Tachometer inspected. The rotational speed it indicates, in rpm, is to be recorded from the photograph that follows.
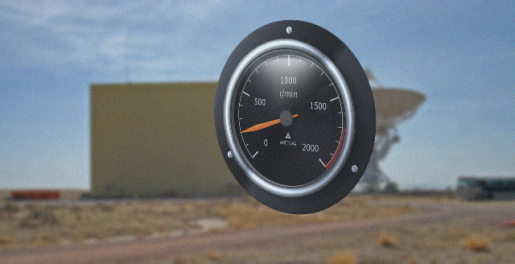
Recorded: 200 rpm
